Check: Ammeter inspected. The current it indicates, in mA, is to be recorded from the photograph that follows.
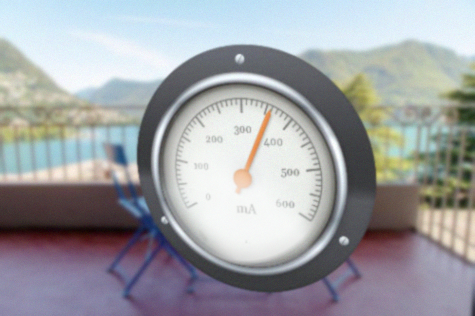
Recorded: 360 mA
